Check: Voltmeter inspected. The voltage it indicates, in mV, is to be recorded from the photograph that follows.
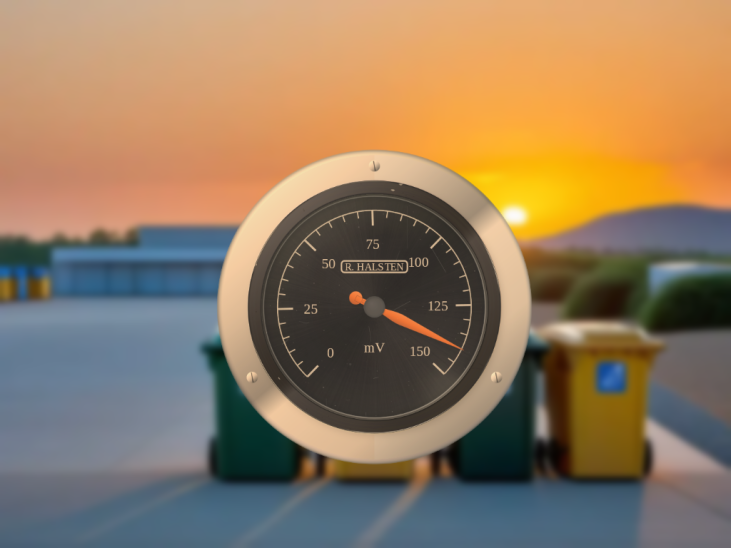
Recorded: 140 mV
